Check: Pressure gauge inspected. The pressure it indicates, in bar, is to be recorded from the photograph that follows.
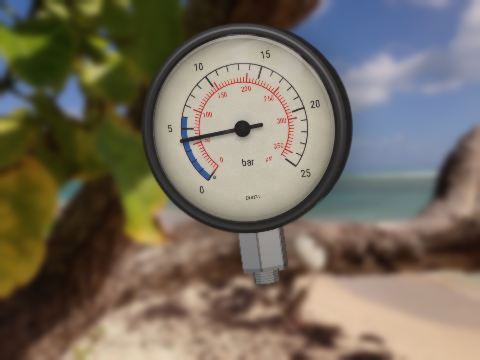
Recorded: 4 bar
